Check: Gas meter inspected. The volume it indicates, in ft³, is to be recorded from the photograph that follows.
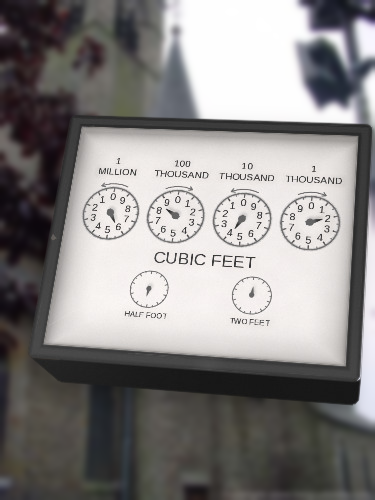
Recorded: 584200 ft³
